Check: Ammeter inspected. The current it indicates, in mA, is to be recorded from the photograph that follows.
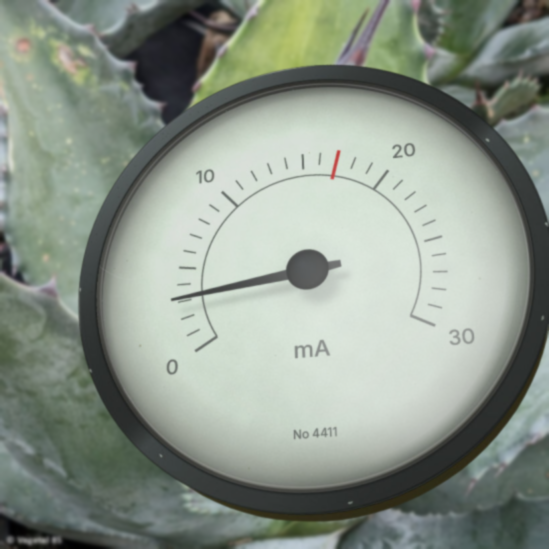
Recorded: 3 mA
